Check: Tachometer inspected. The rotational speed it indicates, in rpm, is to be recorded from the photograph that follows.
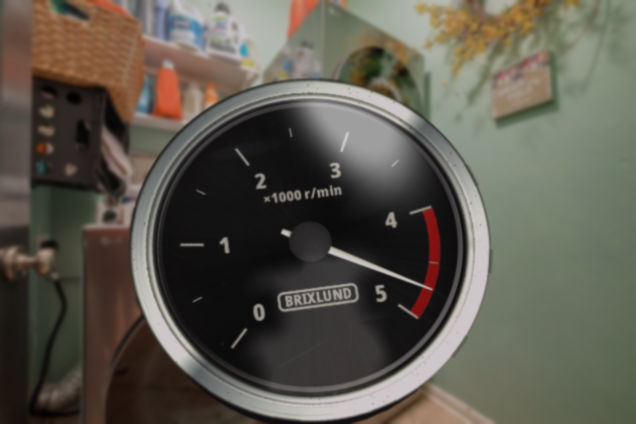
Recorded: 4750 rpm
